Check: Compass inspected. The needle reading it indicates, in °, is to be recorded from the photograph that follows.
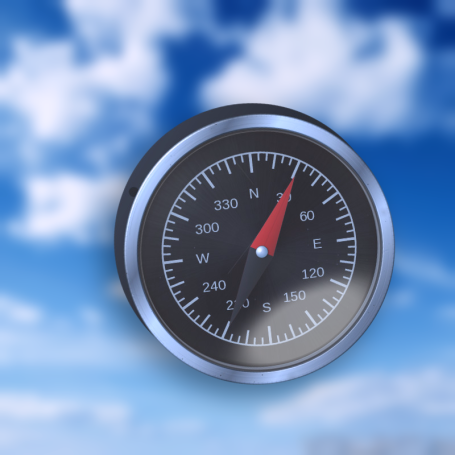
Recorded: 30 °
